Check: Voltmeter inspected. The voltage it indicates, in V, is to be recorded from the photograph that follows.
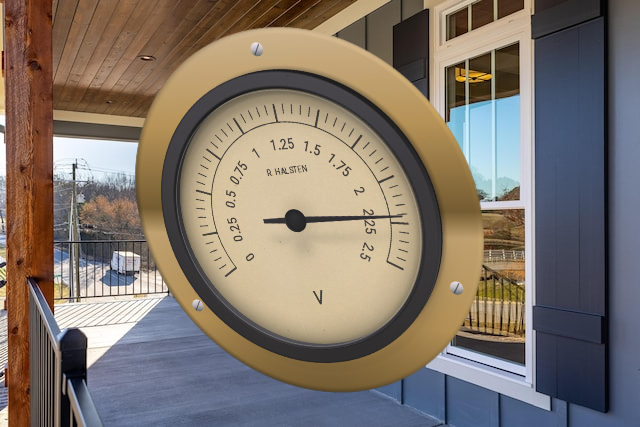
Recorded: 2.2 V
